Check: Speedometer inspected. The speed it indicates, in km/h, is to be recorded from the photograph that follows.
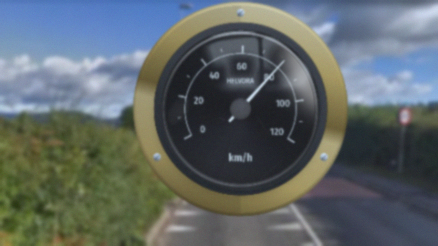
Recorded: 80 km/h
